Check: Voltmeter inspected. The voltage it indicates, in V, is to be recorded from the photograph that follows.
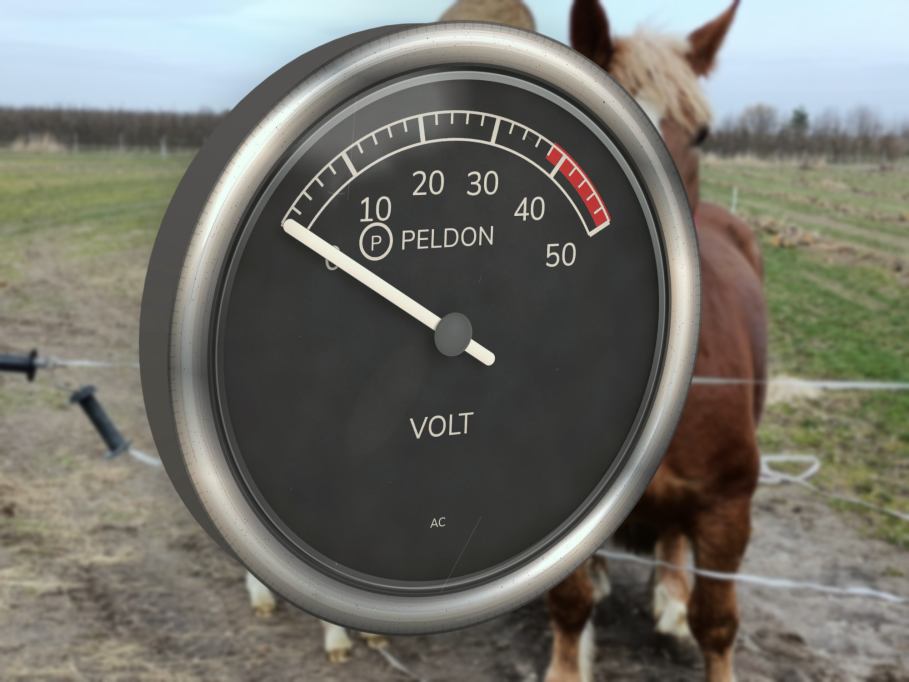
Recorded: 0 V
